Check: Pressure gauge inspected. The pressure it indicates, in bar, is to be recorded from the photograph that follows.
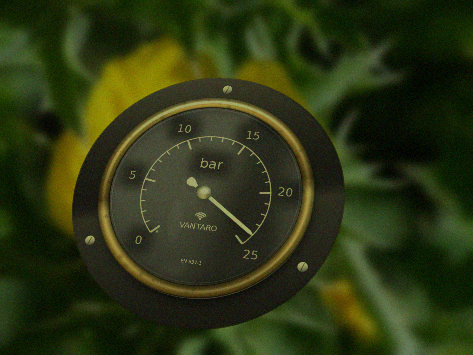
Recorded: 24 bar
